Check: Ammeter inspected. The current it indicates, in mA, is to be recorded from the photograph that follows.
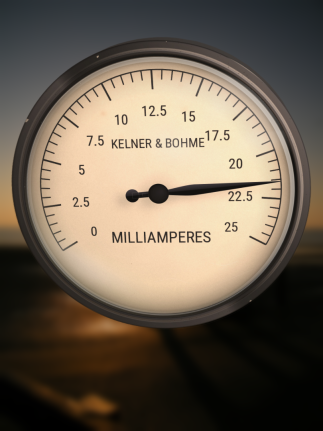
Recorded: 21.5 mA
